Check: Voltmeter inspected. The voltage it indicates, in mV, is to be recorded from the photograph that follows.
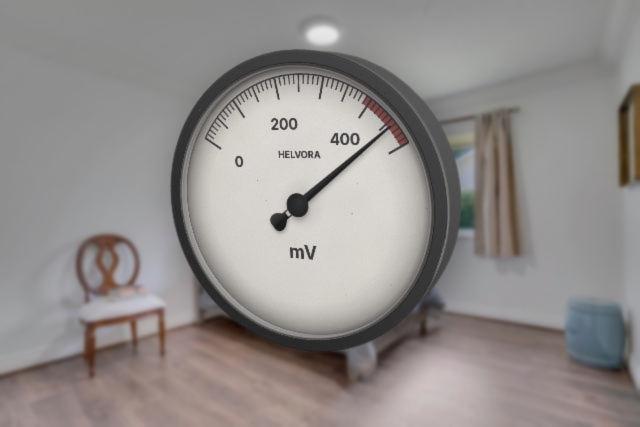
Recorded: 460 mV
